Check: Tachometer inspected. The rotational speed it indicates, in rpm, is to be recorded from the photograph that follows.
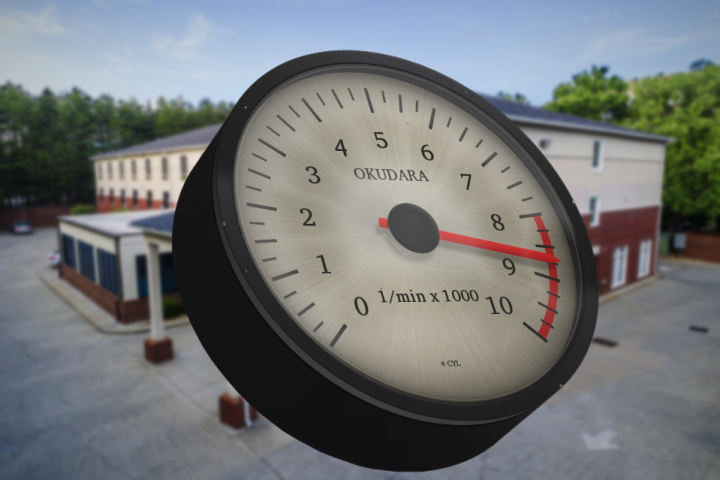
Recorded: 8750 rpm
